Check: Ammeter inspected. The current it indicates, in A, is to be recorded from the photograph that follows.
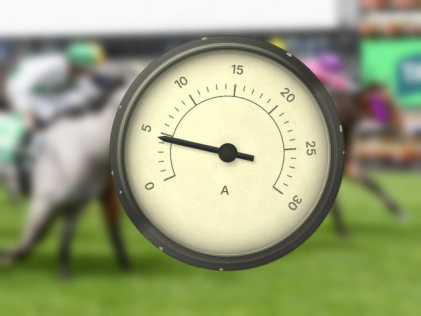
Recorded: 4.5 A
